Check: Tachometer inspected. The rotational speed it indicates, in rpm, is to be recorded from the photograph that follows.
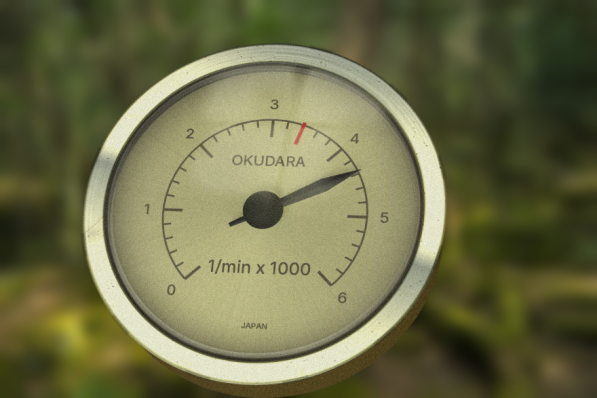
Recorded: 4400 rpm
